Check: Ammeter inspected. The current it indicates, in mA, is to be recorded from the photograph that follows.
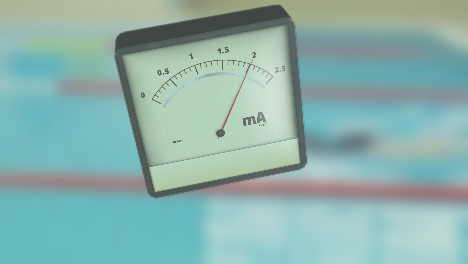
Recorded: 2 mA
